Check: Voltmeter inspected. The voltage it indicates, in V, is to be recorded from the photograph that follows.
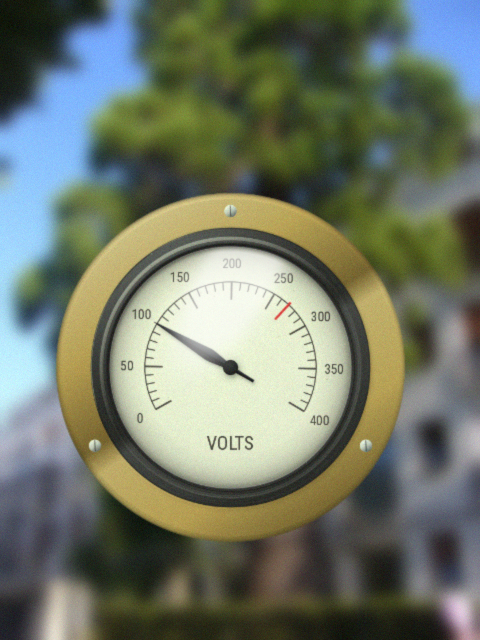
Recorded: 100 V
